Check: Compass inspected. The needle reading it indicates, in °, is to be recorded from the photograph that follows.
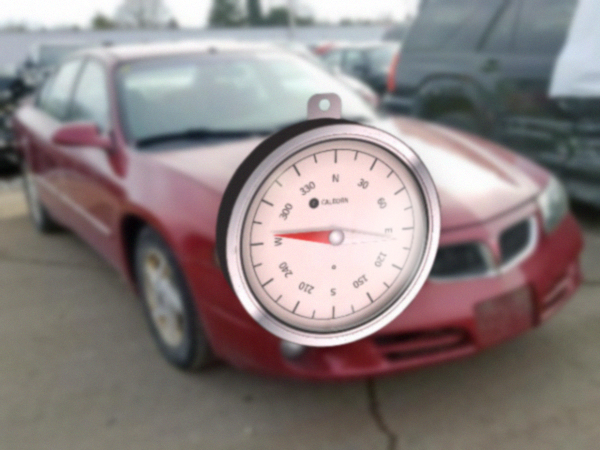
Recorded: 277.5 °
